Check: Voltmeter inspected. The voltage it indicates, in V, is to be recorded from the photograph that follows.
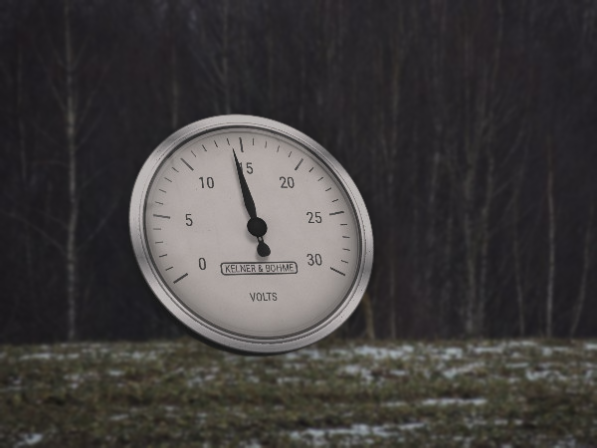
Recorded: 14 V
